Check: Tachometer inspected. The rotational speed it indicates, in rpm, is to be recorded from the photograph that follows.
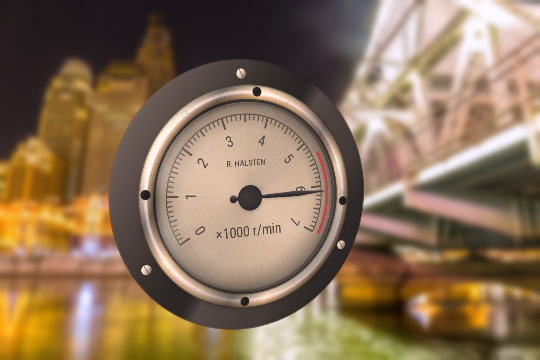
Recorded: 6100 rpm
